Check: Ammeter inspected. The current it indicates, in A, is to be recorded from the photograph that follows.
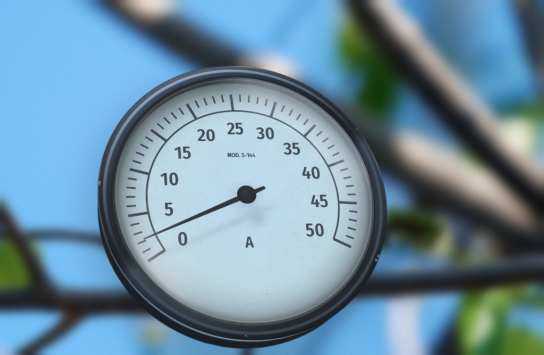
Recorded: 2 A
